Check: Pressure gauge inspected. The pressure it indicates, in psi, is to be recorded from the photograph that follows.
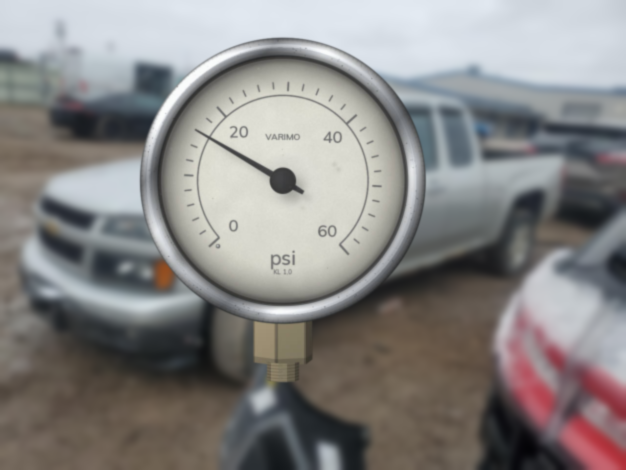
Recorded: 16 psi
